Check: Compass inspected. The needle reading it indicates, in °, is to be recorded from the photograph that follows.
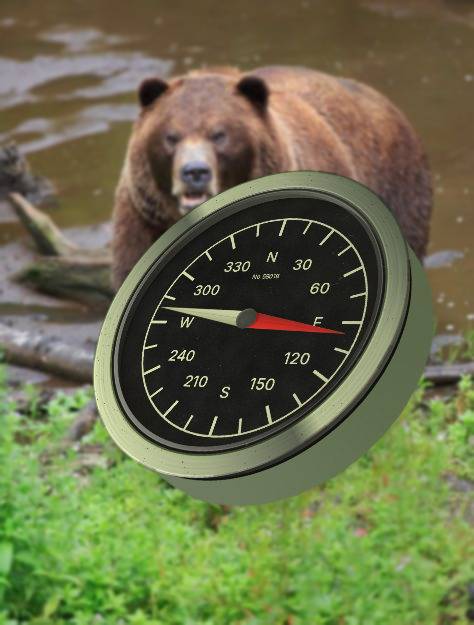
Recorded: 97.5 °
